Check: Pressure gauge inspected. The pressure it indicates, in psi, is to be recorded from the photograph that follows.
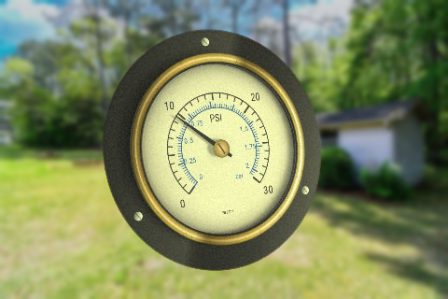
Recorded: 9.5 psi
